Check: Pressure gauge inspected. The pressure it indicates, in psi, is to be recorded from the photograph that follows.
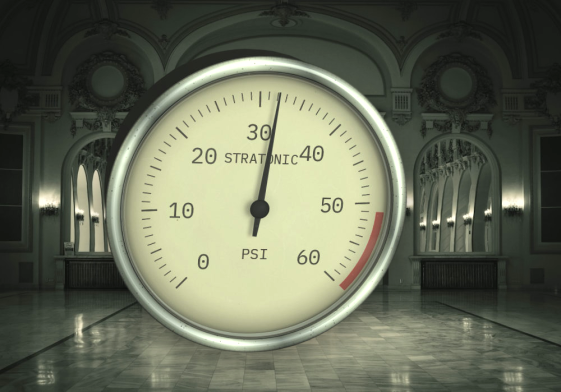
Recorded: 32 psi
